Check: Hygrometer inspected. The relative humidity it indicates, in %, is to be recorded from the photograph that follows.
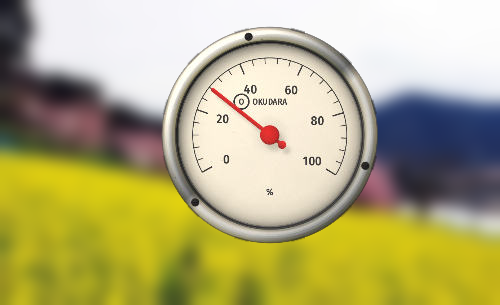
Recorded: 28 %
